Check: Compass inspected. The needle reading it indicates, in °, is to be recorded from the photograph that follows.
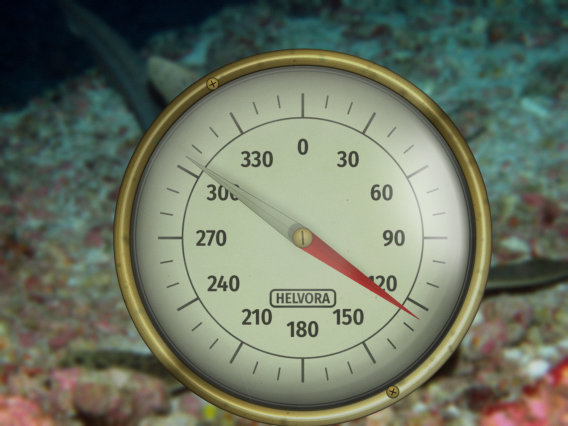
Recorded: 125 °
